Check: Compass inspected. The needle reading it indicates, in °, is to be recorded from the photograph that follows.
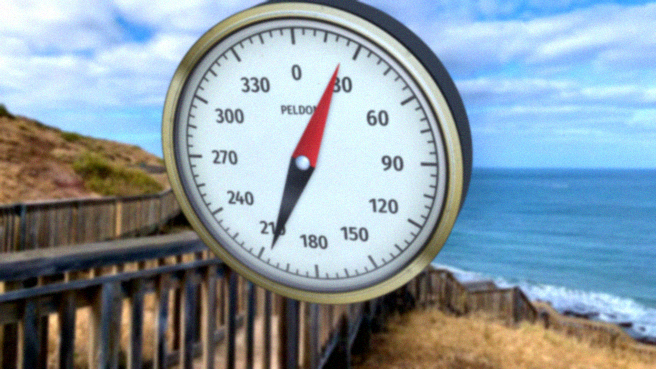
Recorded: 25 °
